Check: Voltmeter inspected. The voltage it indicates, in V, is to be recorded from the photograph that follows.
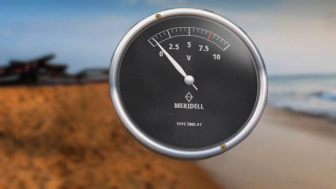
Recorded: 0.5 V
